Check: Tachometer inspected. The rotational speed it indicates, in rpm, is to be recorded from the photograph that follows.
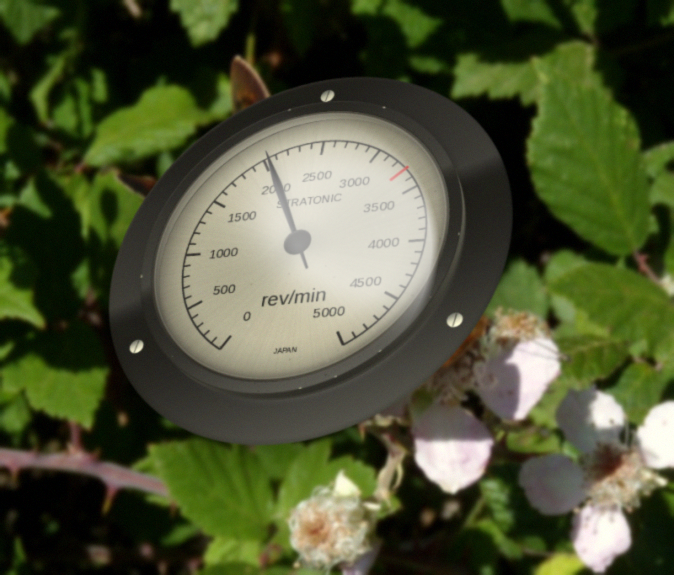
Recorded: 2050 rpm
